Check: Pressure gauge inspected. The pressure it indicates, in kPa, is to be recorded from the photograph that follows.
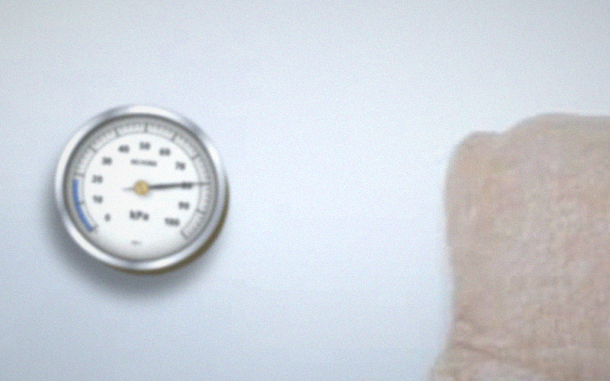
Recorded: 80 kPa
